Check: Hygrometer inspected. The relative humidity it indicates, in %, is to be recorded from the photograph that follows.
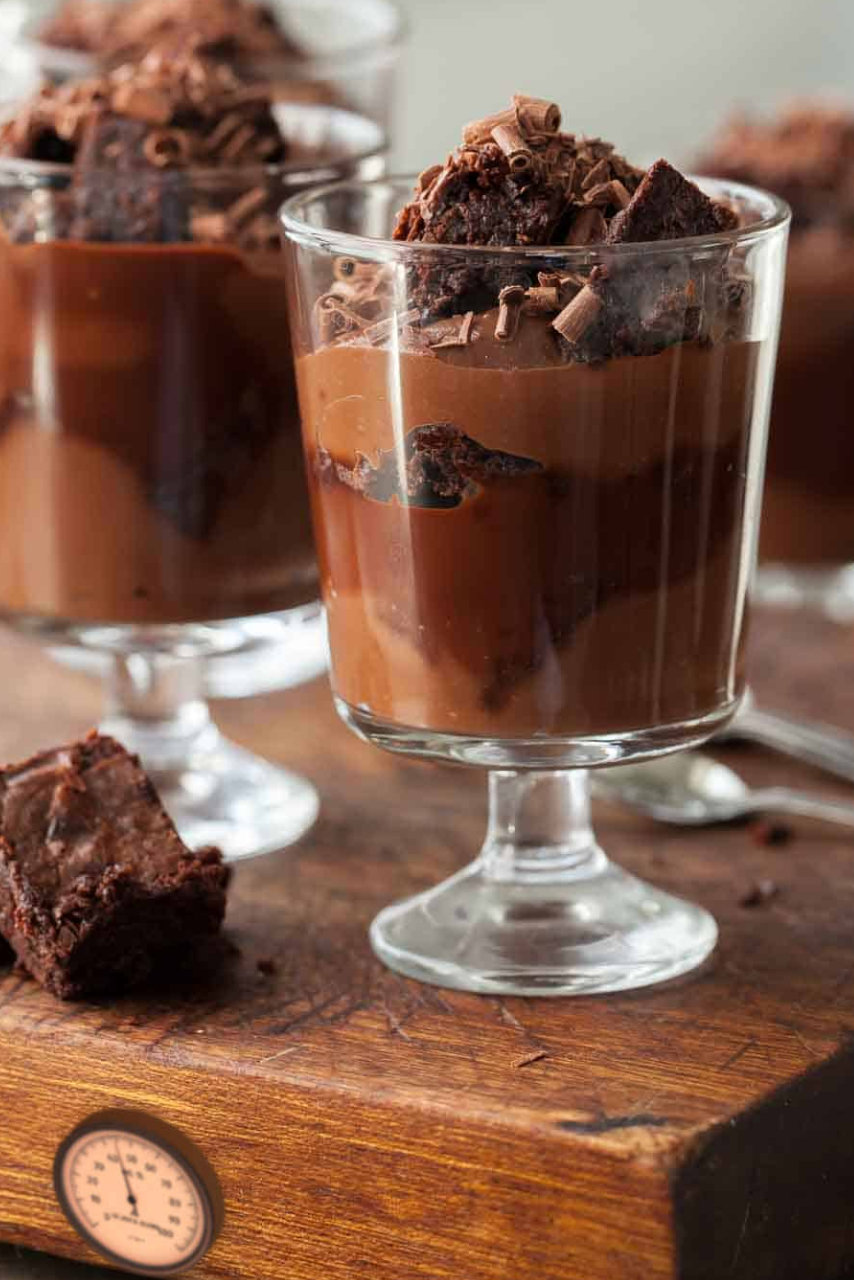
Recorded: 45 %
